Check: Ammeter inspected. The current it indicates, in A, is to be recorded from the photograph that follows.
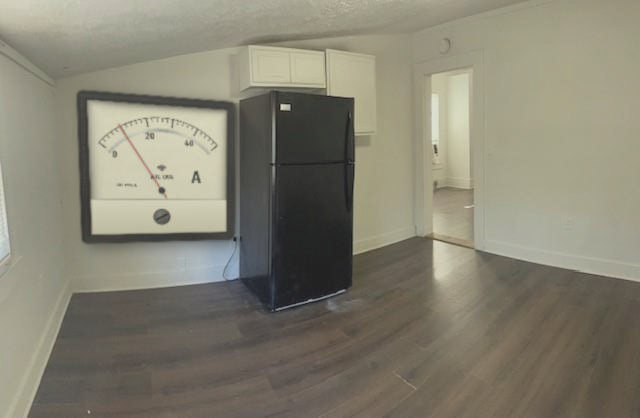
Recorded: 10 A
